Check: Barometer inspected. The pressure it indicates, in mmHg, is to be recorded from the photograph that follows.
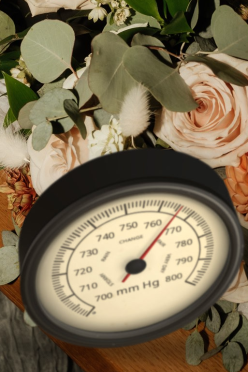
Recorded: 765 mmHg
